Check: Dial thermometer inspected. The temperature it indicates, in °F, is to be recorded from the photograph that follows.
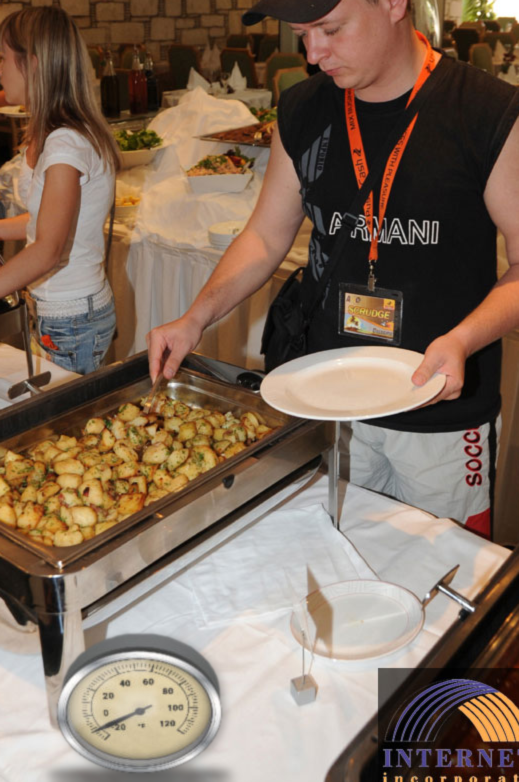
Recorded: -10 °F
